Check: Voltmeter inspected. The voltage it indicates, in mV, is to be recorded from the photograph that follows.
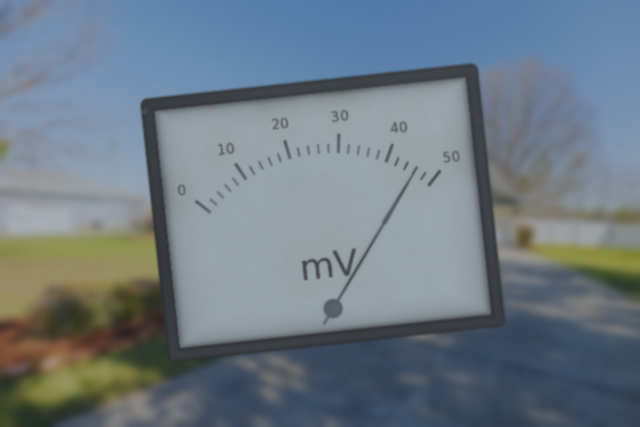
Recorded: 46 mV
